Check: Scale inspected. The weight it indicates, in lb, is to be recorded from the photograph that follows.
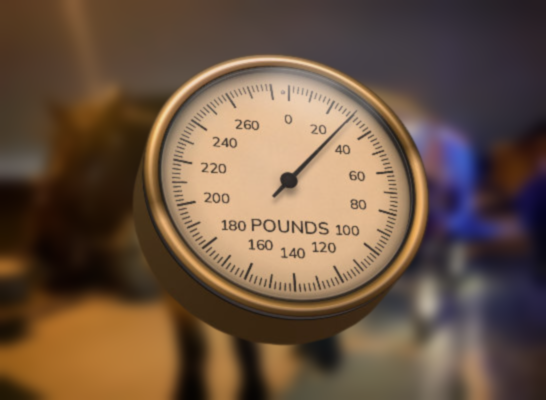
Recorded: 30 lb
